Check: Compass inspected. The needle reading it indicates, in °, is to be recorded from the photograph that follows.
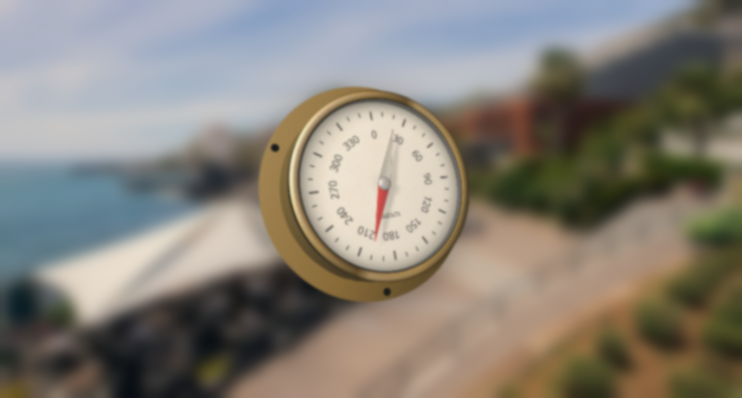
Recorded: 200 °
